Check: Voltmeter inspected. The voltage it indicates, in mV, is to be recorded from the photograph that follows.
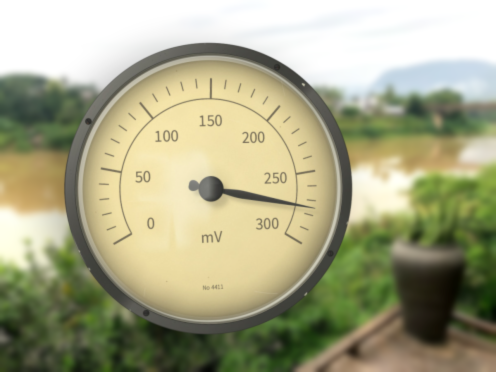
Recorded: 275 mV
